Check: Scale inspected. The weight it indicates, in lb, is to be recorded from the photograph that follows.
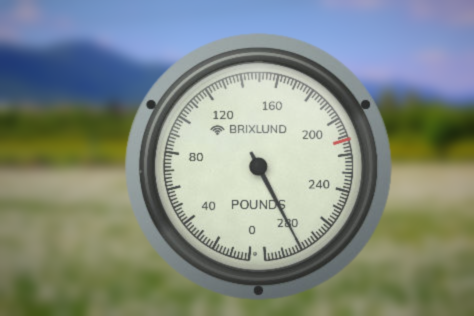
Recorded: 280 lb
